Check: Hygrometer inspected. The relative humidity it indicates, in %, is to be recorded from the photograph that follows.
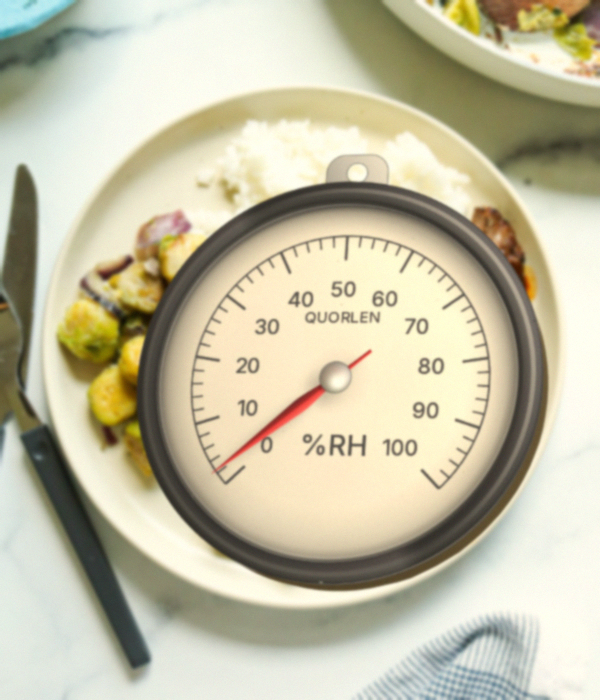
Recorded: 2 %
